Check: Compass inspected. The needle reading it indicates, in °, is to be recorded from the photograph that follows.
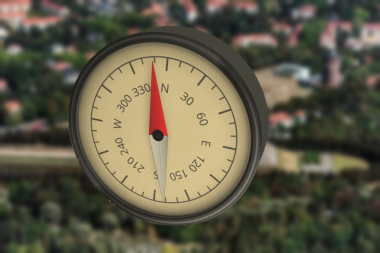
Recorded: 350 °
